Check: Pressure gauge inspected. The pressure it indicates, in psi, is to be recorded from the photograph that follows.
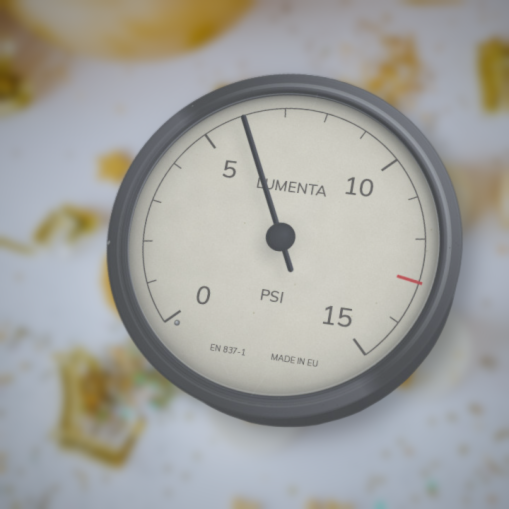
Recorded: 6 psi
